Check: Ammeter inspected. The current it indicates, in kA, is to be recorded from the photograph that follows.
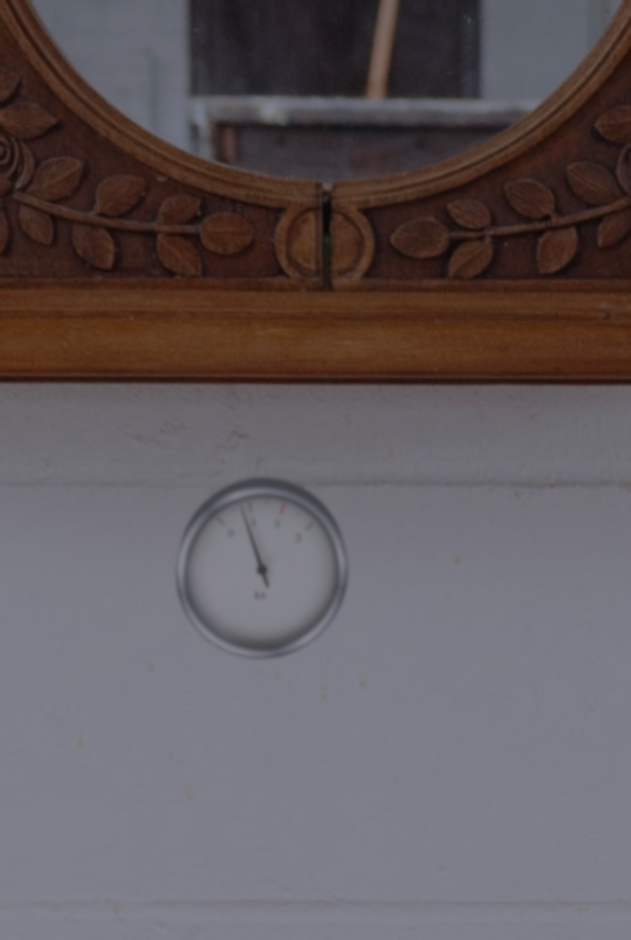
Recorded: 0.75 kA
